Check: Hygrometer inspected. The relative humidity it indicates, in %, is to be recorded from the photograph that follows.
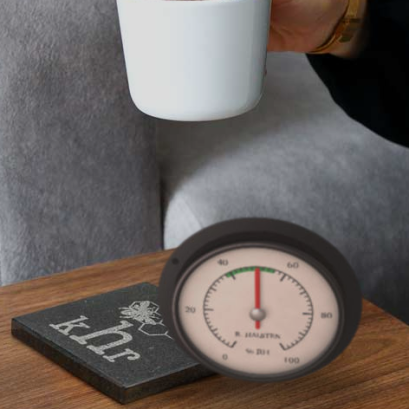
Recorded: 50 %
